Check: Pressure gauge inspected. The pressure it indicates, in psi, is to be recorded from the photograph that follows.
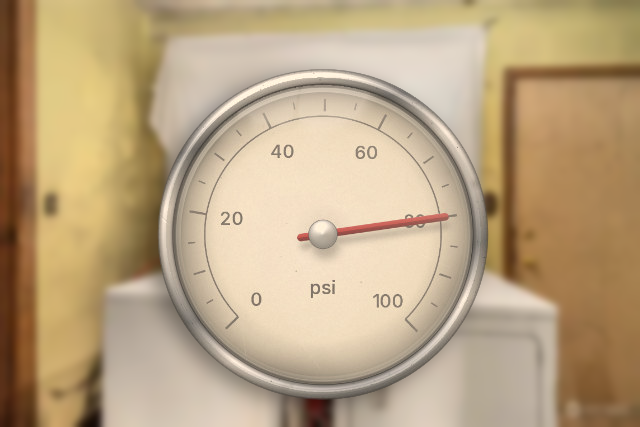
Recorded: 80 psi
